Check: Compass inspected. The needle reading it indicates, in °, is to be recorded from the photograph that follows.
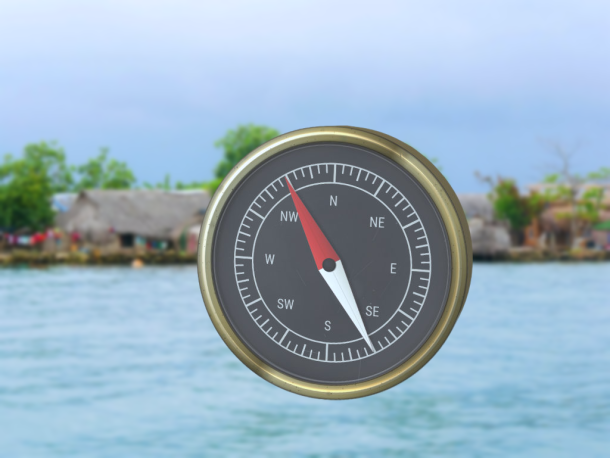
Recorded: 330 °
